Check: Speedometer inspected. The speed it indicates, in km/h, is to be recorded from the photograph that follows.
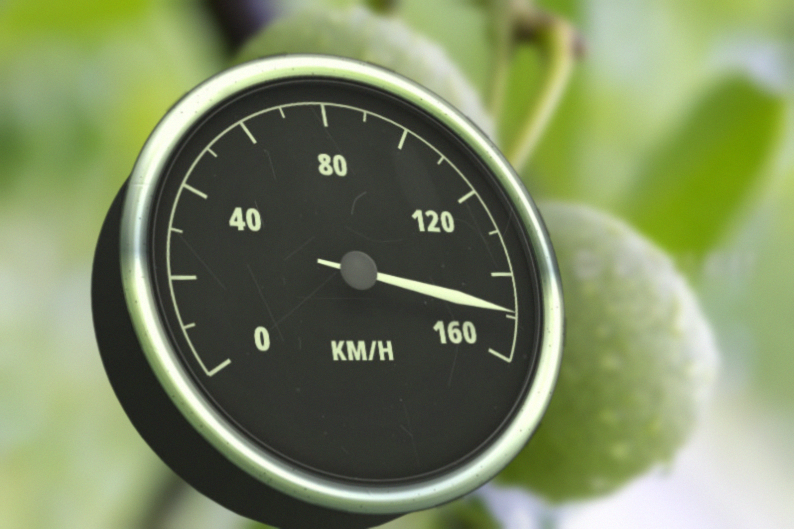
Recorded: 150 km/h
